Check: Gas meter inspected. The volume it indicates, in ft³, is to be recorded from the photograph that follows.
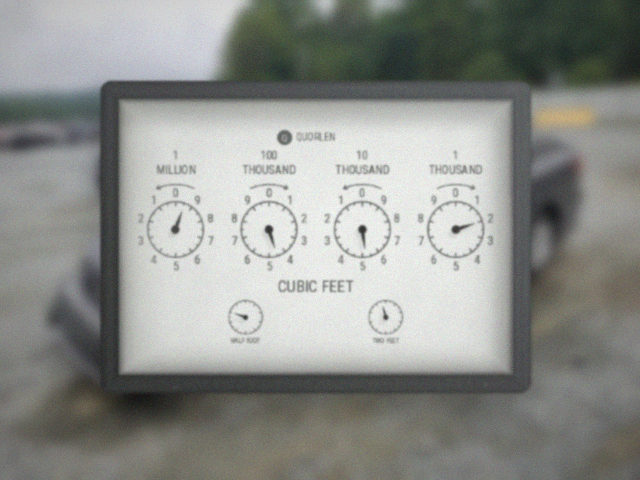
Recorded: 945200 ft³
